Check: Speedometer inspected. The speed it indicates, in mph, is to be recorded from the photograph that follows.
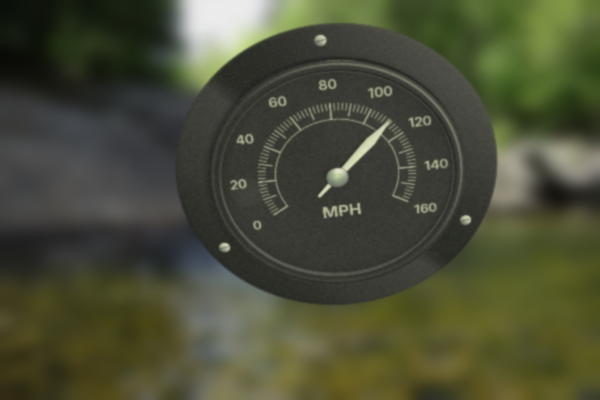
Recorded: 110 mph
